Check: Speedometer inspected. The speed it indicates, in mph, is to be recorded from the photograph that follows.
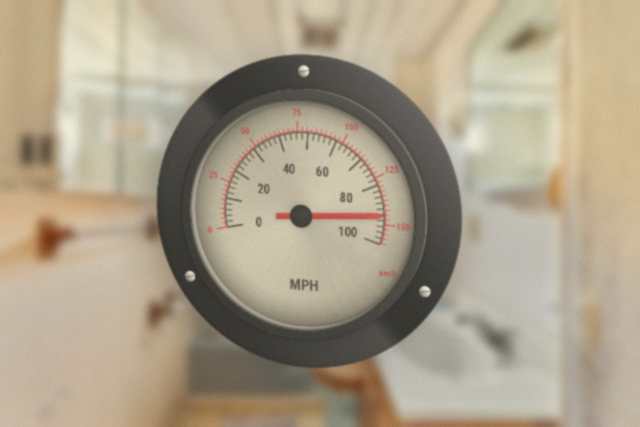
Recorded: 90 mph
